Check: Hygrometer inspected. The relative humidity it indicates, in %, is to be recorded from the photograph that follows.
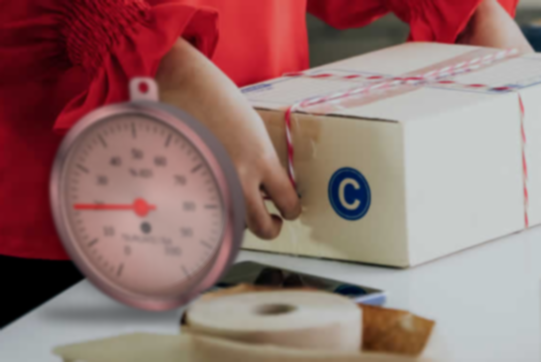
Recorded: 20 %
